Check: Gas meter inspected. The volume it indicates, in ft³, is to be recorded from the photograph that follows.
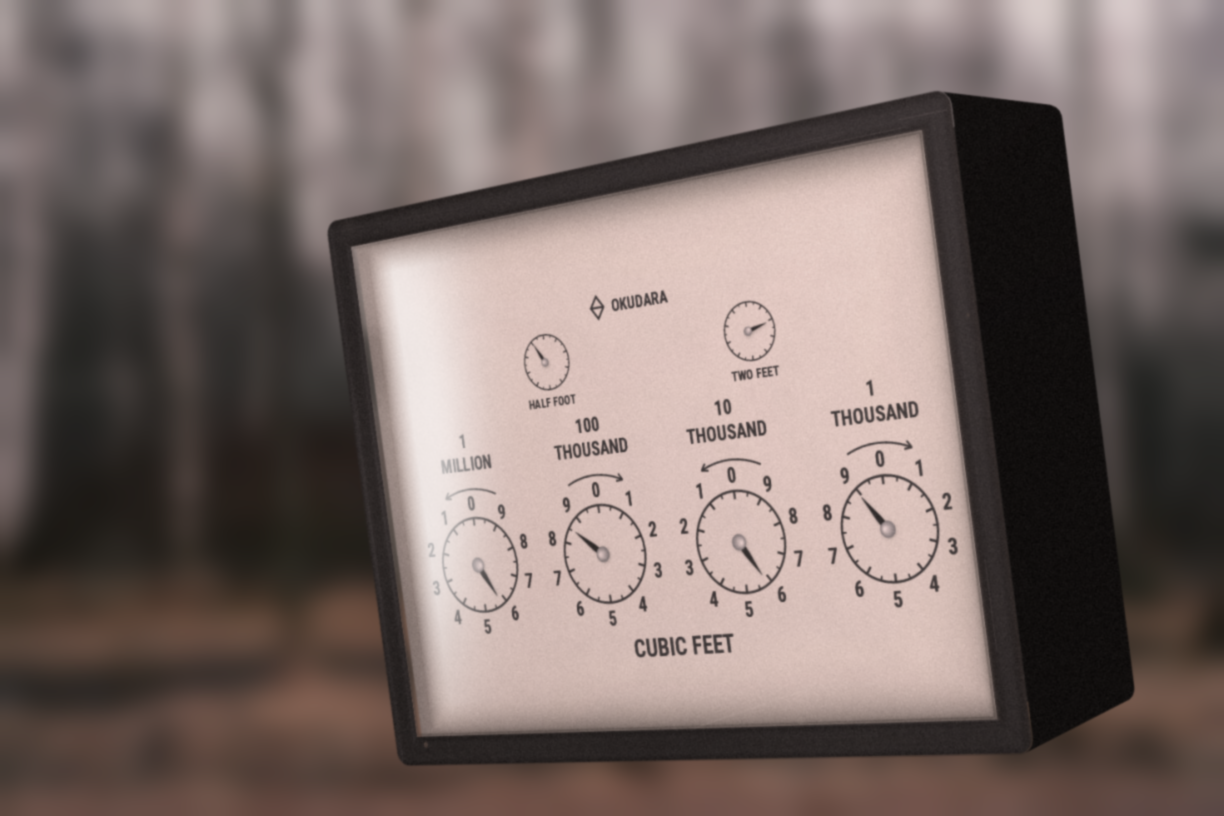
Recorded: 585900 ft³
